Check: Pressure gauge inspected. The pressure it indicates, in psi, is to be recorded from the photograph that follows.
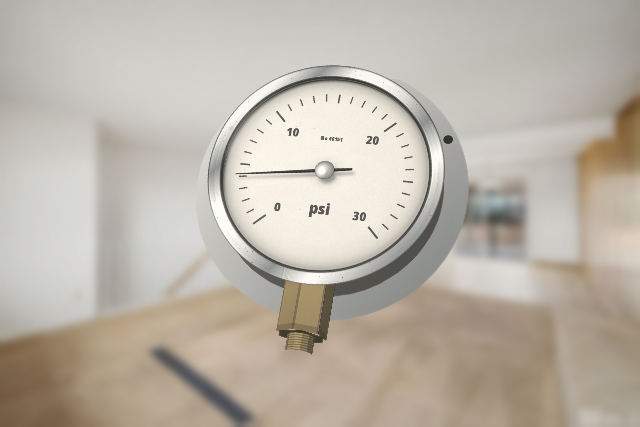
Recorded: 4 psi
